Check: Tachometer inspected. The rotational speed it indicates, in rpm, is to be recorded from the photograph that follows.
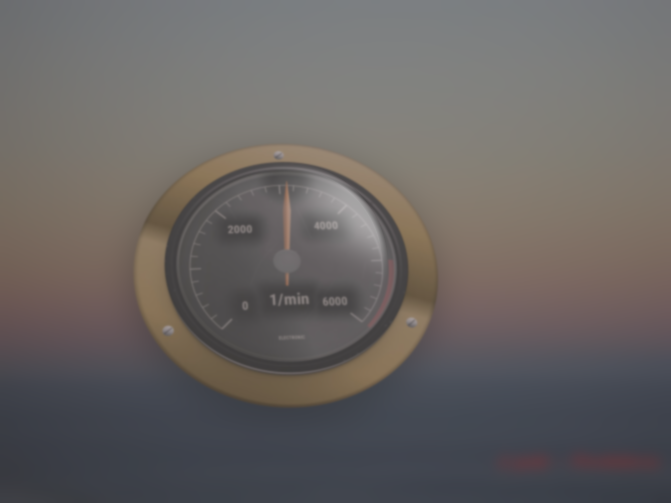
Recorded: 3100 rpm
